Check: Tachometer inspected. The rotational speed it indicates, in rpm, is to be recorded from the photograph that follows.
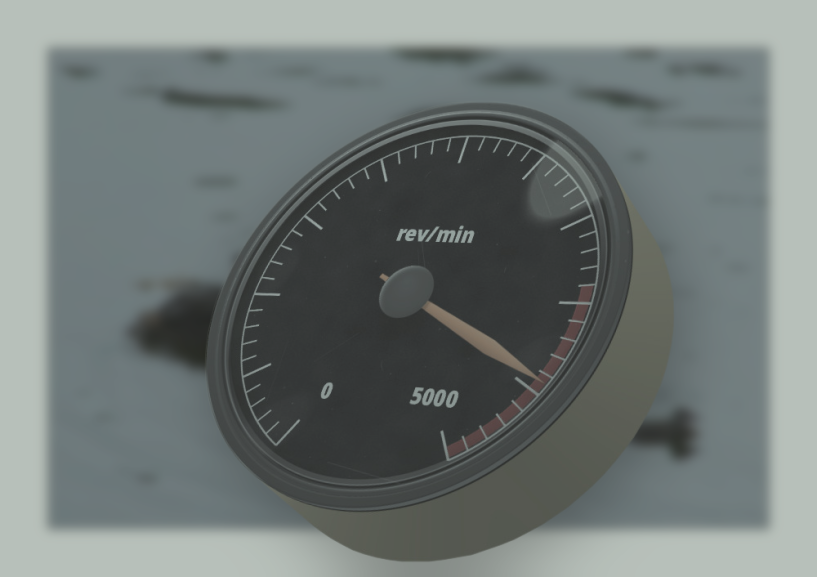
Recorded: 4450 rpm
